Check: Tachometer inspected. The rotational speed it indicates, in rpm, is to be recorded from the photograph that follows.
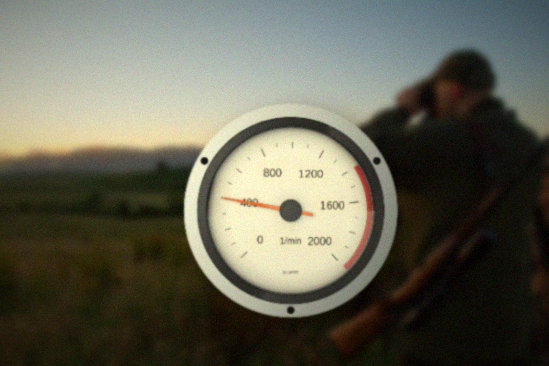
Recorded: 400 rpm
